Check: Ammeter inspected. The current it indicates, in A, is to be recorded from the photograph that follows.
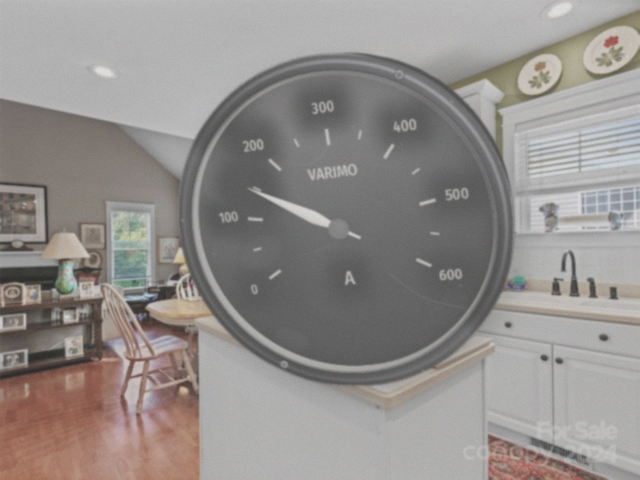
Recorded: 150 A
